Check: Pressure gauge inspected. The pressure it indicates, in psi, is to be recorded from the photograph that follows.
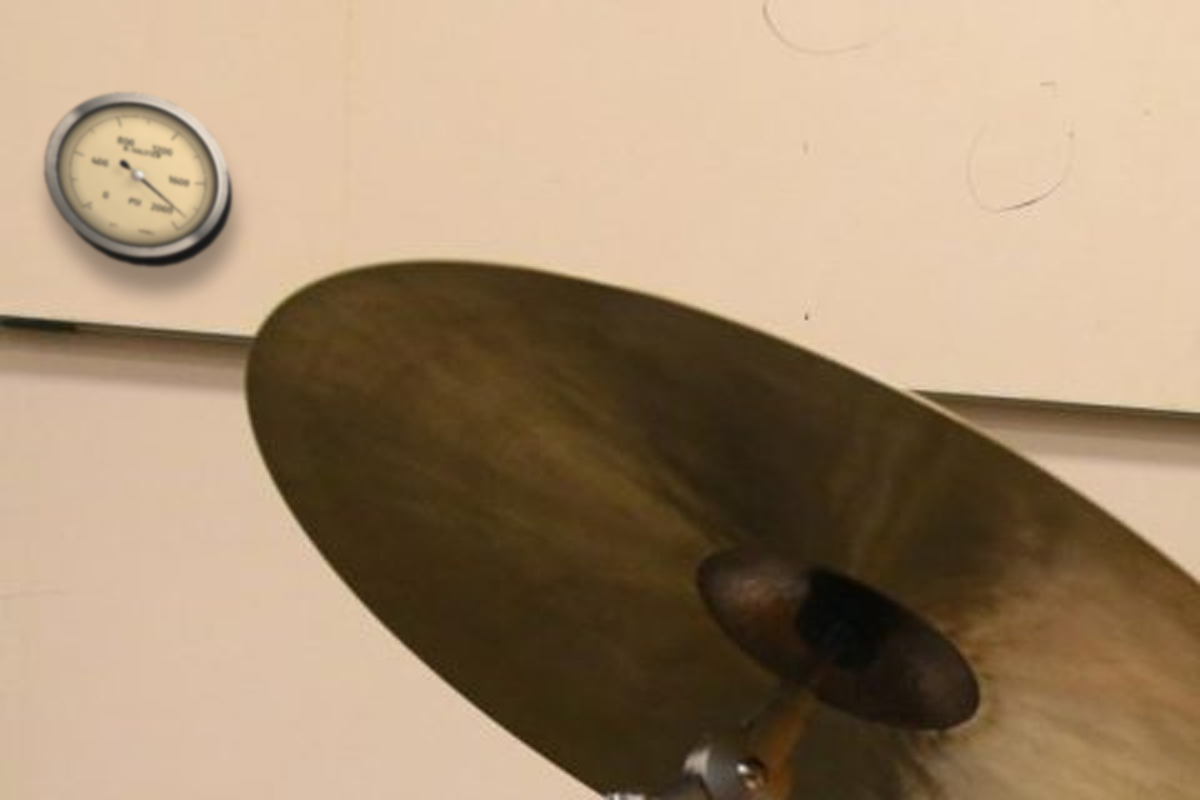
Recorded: 1900 psi
